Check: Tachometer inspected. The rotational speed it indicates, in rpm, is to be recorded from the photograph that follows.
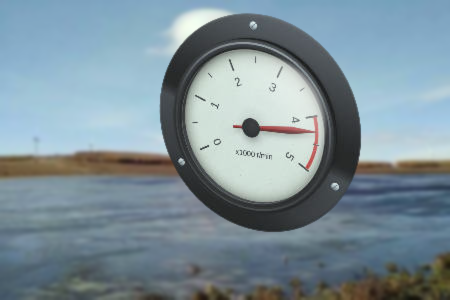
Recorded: 4250 rpm
